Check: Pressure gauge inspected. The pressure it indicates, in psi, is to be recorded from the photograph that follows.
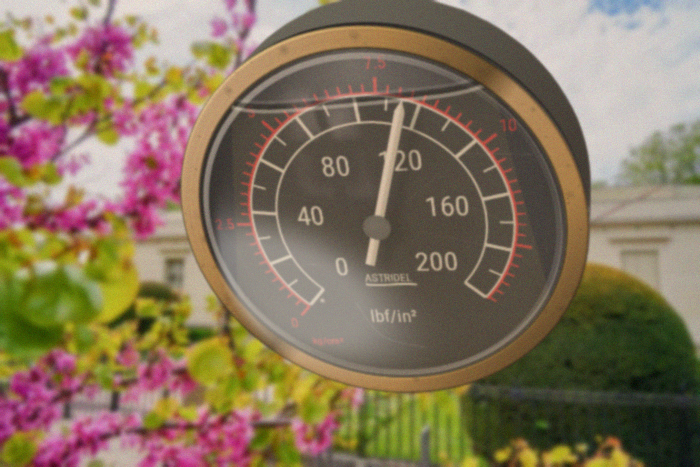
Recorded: 115 psi
